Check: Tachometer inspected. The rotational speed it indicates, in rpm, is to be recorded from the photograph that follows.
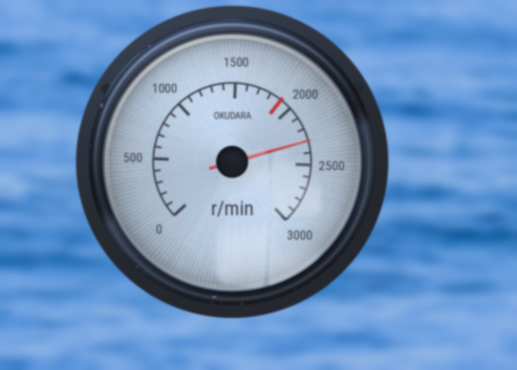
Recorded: 2300 rpm
